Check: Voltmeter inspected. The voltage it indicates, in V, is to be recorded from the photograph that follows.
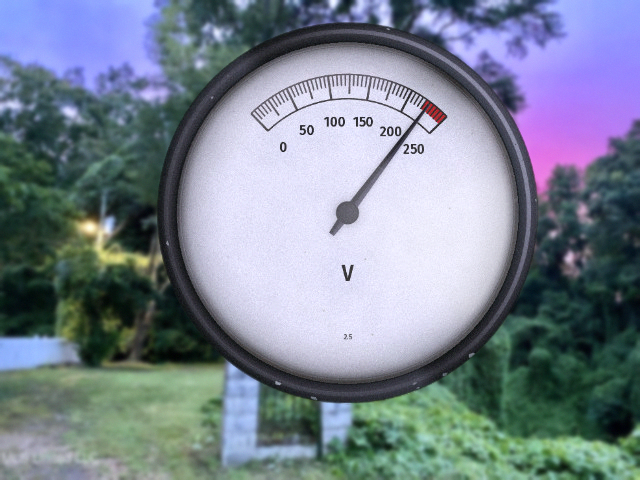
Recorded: 225 V
